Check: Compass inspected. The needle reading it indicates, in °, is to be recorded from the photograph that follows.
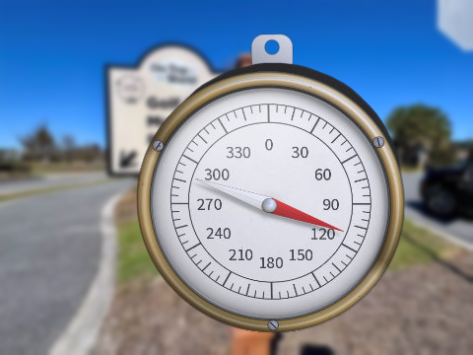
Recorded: 110 °
